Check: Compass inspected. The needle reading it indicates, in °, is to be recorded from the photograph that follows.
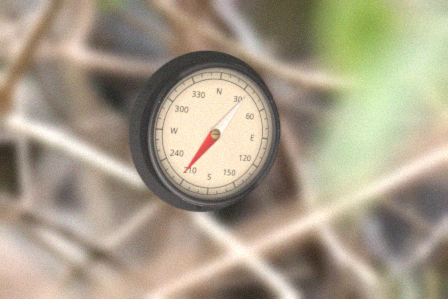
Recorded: 215 °
